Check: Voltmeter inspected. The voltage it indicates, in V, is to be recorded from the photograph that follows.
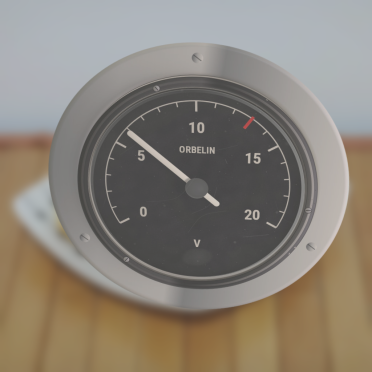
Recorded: 6 V
